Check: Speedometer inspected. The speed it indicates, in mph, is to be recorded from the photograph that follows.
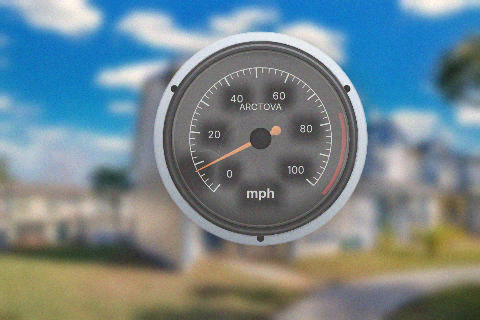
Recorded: 8 mph
